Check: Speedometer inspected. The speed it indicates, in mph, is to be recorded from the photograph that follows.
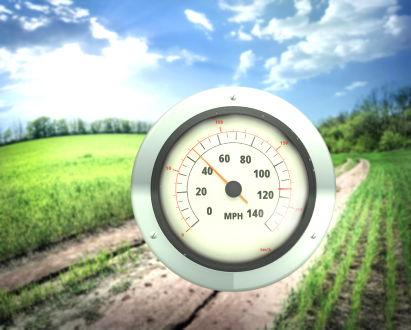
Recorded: 45 mph
